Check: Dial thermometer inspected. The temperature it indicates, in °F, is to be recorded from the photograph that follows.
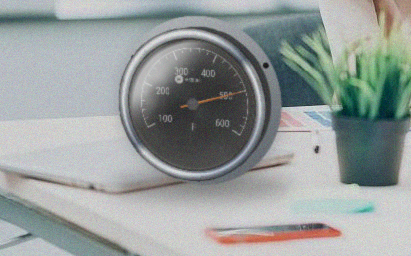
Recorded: 500 °F
